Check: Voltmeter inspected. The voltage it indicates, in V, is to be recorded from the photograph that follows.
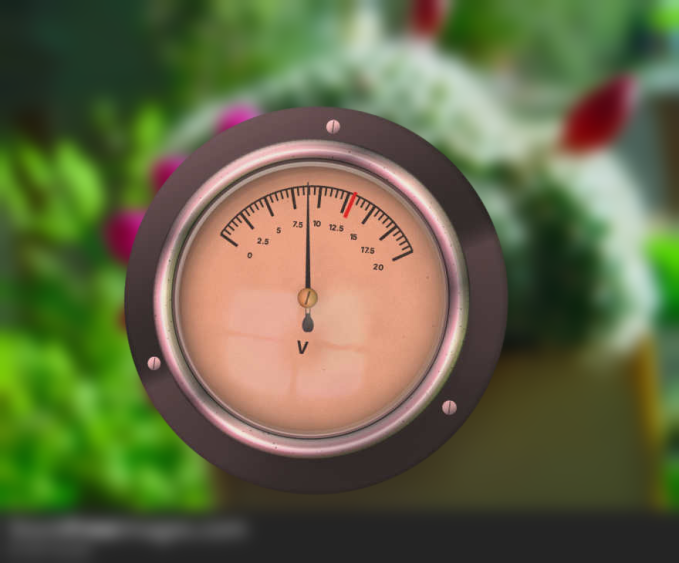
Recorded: 9 V
